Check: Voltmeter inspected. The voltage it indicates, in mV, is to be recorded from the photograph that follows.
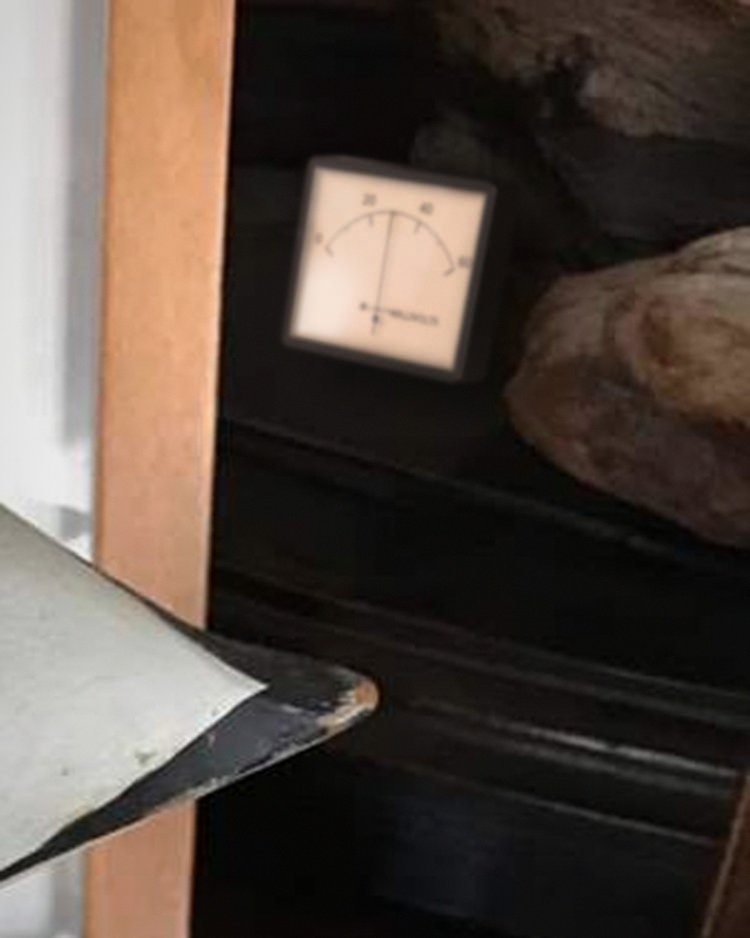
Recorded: 30 mV
